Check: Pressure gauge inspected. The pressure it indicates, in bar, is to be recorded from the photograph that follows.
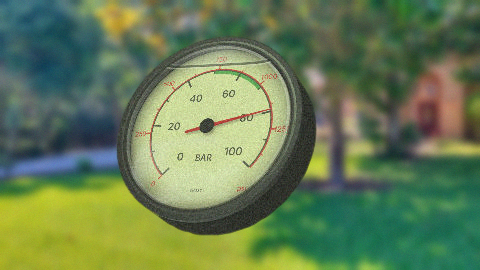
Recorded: 80 bar
